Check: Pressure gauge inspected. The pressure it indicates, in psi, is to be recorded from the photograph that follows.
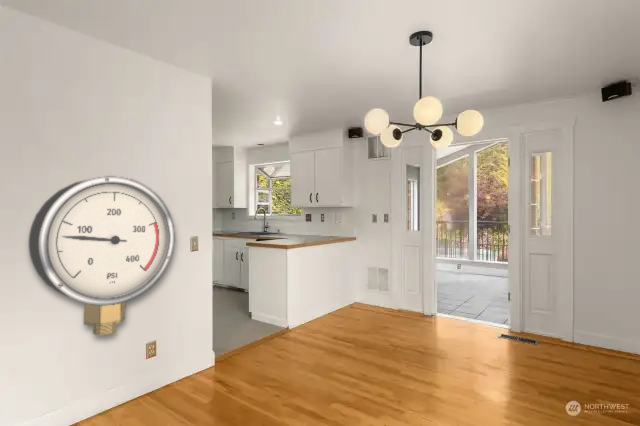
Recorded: 75 psi
